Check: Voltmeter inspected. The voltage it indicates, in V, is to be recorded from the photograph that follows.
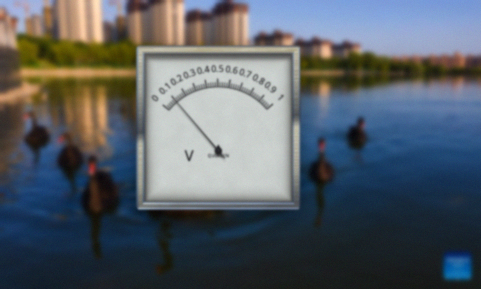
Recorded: 0.1 V
